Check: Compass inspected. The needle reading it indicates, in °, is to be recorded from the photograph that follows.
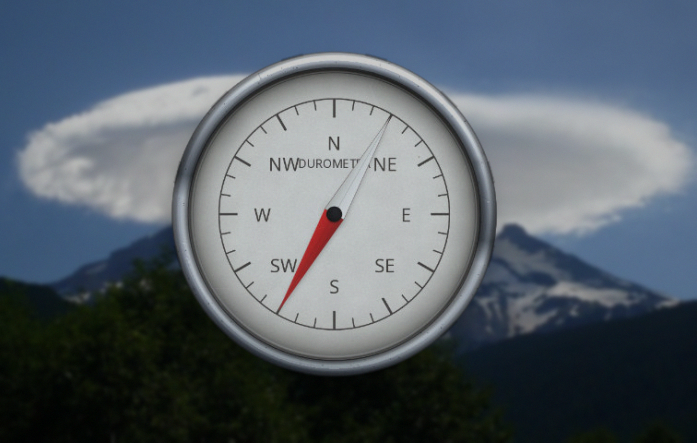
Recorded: 210 °
